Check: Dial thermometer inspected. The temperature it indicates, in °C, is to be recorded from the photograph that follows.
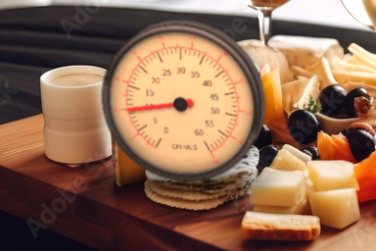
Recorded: 10 °C
